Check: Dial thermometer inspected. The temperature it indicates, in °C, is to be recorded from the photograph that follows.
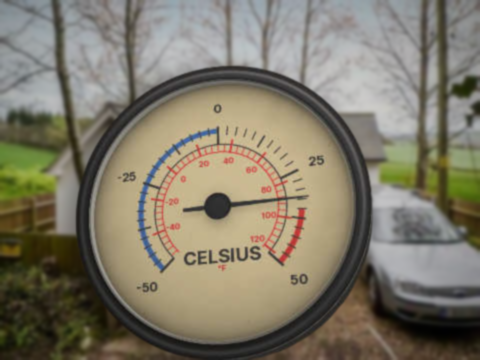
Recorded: 32.5 °C
